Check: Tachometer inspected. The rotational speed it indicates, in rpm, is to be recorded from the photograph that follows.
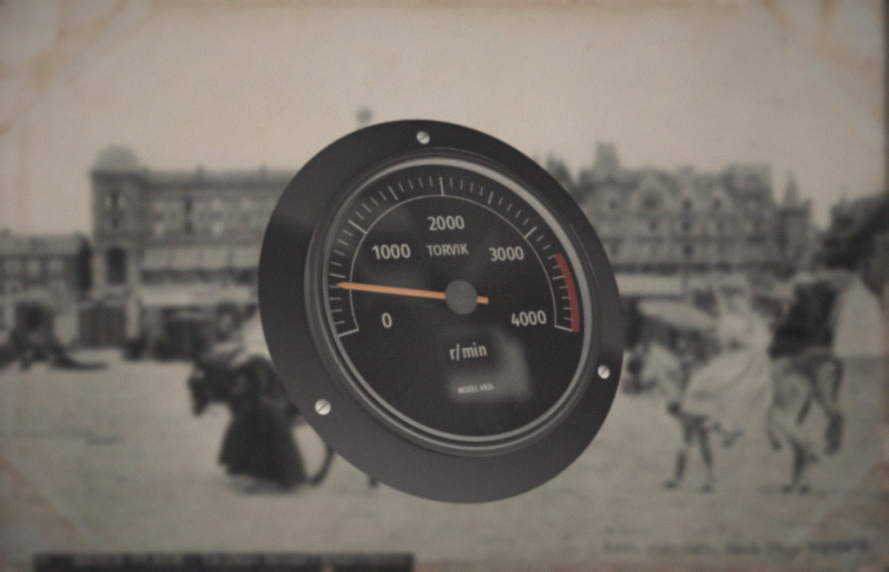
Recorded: 400 rpm
